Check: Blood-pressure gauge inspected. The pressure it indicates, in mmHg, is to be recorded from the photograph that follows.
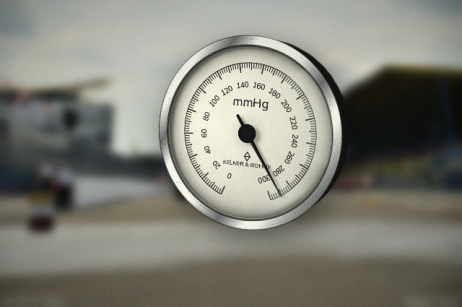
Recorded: 290 mmHg
